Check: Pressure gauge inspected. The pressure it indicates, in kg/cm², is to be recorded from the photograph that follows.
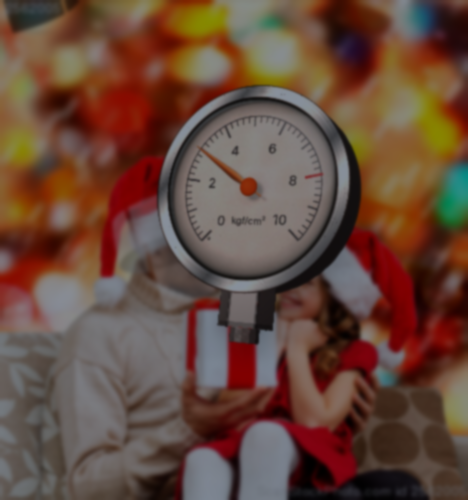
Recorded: 3 kg/cm²
